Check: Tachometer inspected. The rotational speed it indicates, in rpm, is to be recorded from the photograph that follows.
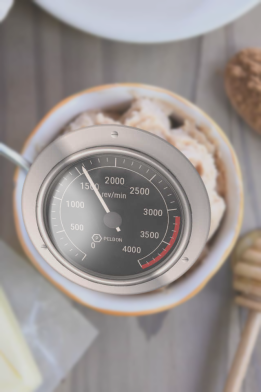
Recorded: 1600 rpm
